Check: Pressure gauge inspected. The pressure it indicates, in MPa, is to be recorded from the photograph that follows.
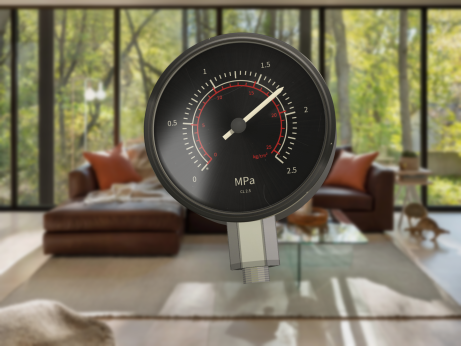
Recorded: 1.75 MPa
